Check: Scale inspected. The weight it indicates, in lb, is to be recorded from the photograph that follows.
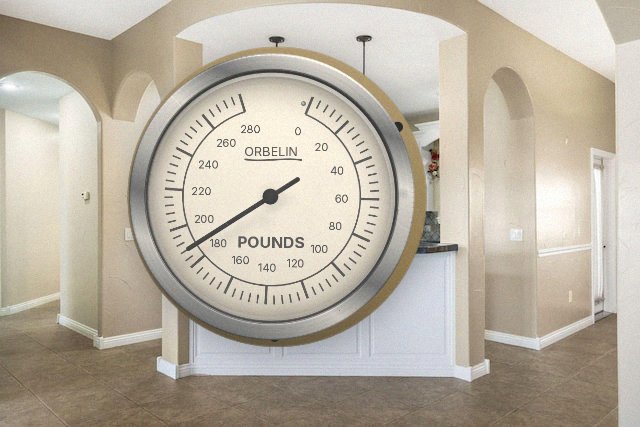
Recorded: 188 lb
